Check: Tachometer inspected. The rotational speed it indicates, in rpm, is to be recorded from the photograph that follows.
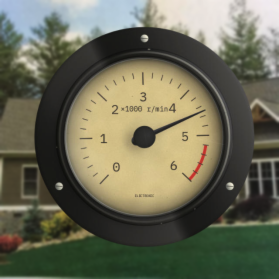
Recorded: 4500 rpm
